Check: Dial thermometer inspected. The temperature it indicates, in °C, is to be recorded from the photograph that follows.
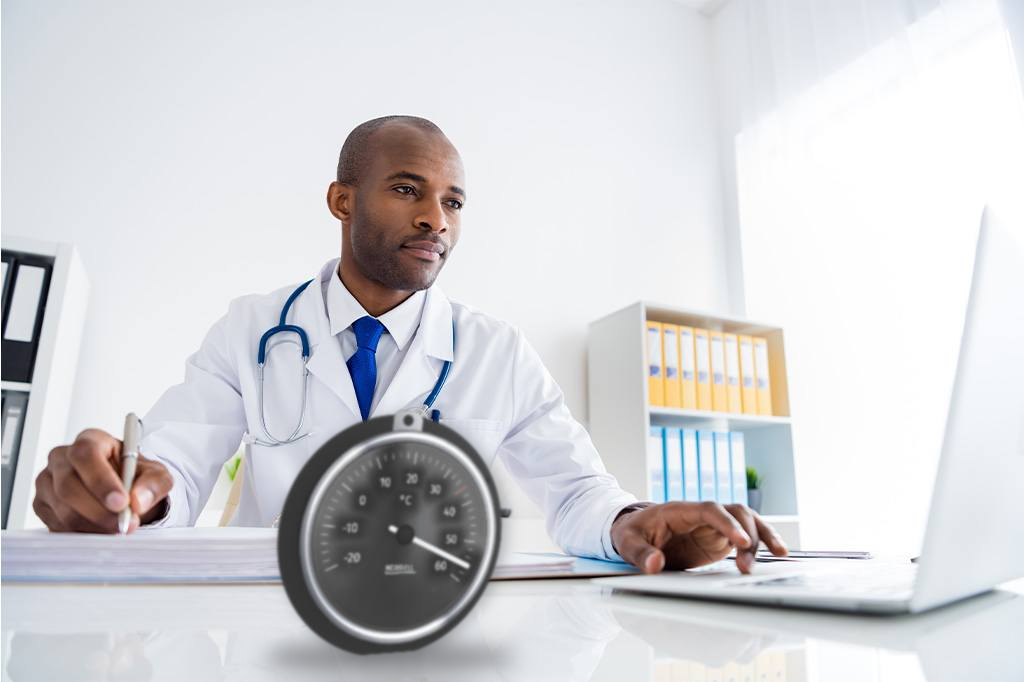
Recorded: 56 °C
